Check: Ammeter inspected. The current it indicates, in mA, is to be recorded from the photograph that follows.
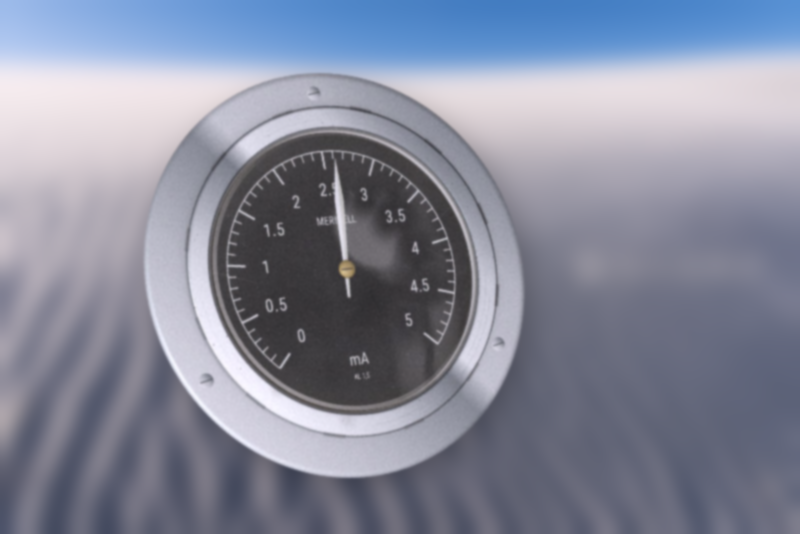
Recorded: 2.6 mA
